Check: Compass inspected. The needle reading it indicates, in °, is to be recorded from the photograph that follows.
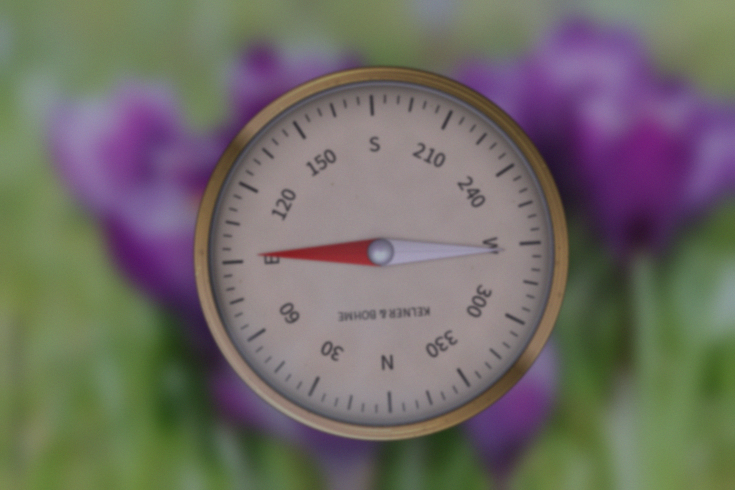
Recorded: 92.5 °
